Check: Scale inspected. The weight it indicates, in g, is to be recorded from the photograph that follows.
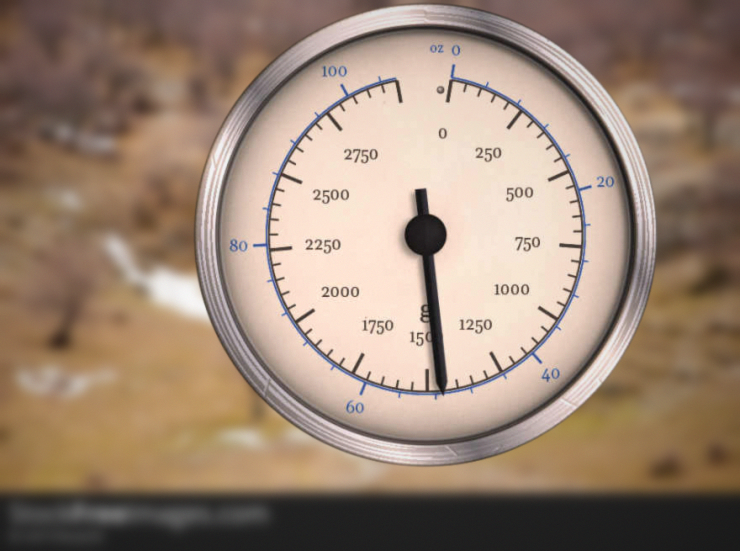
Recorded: 1450 g
